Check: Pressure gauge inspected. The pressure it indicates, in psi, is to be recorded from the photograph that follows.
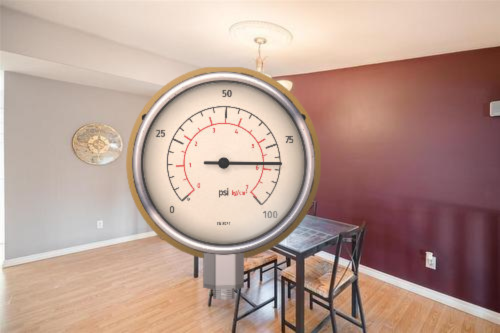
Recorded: 82.5 psi
